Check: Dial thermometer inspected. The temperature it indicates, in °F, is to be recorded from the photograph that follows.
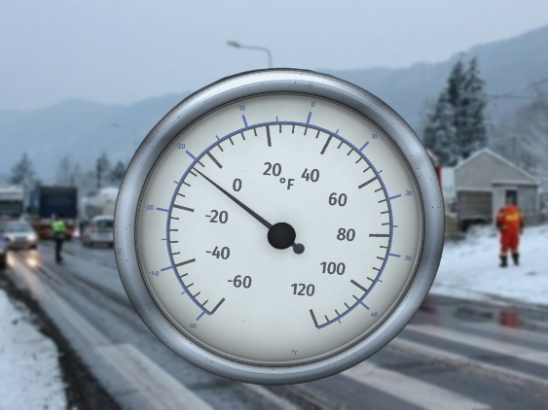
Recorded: -6 °F
